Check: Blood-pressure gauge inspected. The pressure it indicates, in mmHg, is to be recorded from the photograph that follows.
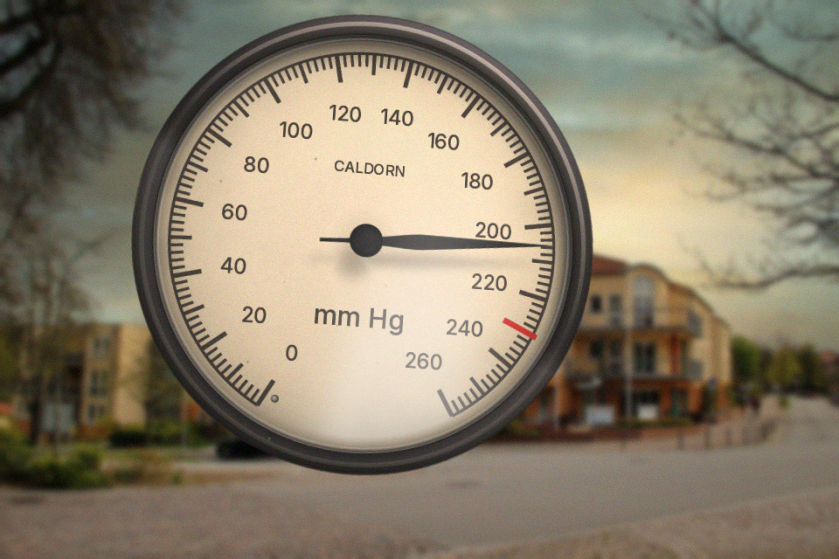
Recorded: 206 mmHg
